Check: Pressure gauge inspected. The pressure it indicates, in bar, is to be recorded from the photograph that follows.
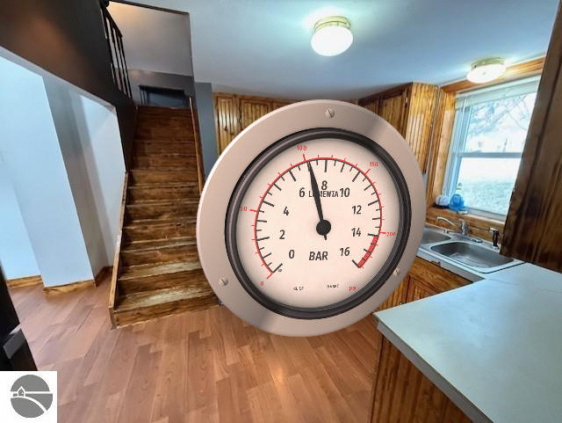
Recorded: 7 bar
